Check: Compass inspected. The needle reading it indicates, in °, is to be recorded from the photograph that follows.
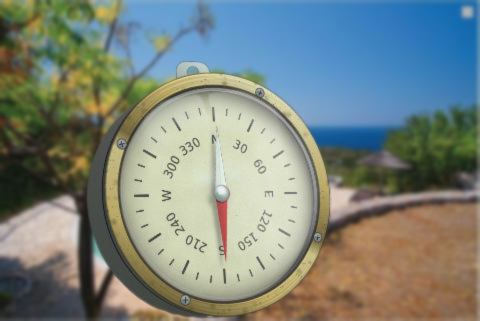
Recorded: 180 °
